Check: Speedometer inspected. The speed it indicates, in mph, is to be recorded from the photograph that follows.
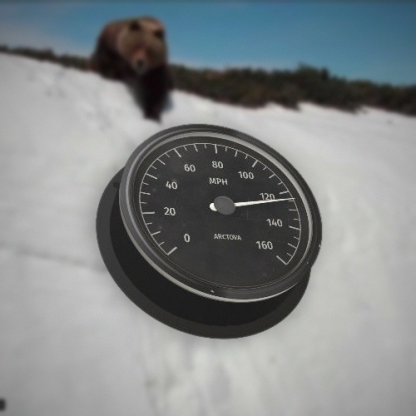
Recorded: 125 mph
